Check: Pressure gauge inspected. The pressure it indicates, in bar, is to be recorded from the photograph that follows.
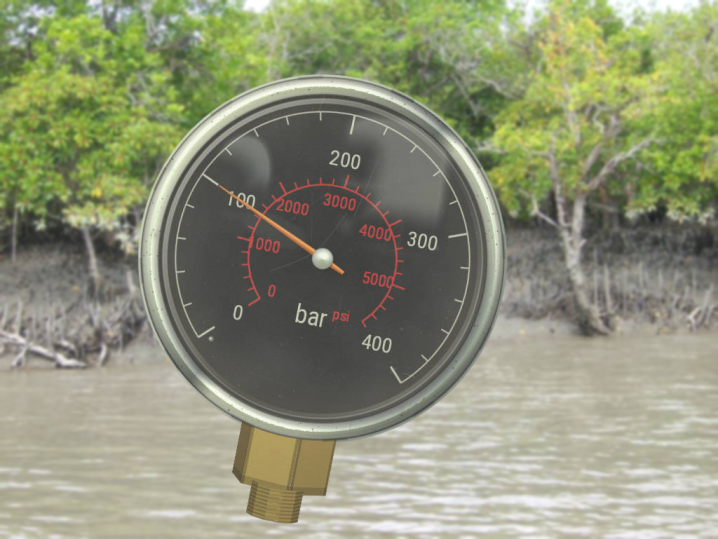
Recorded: 100 bar
